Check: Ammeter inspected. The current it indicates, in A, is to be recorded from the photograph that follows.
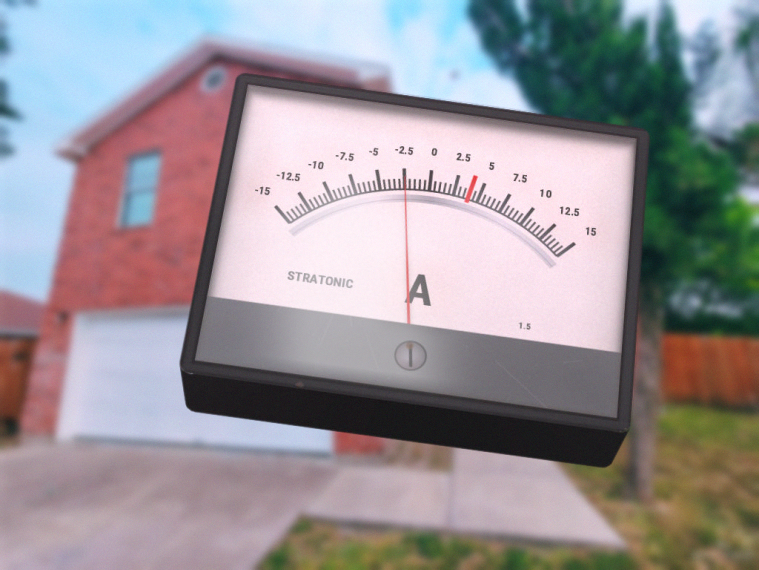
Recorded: -2.5 A
